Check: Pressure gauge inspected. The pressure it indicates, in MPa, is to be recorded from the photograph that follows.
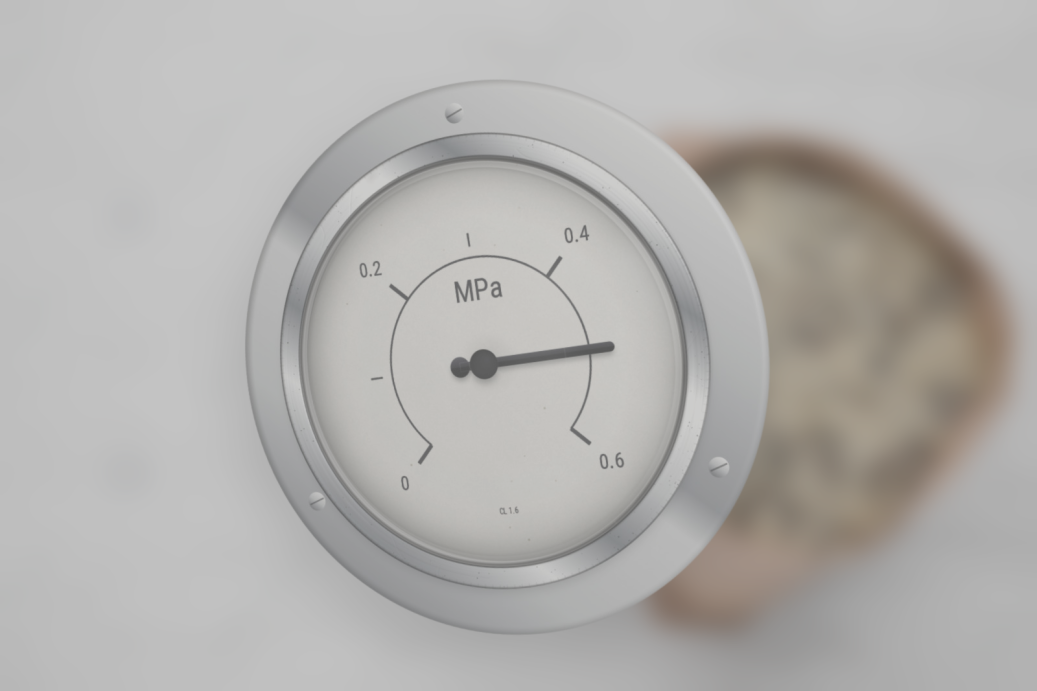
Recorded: 0.5 MPa
